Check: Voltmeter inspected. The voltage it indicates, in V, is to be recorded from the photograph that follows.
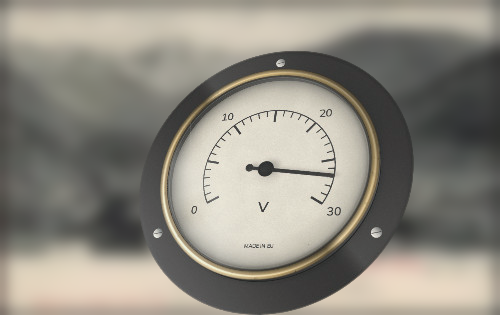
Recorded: 27 V
